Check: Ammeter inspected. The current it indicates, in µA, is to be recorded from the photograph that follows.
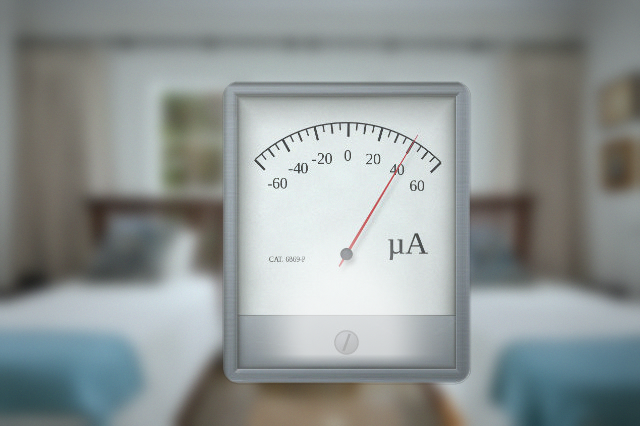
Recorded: 40 µA
